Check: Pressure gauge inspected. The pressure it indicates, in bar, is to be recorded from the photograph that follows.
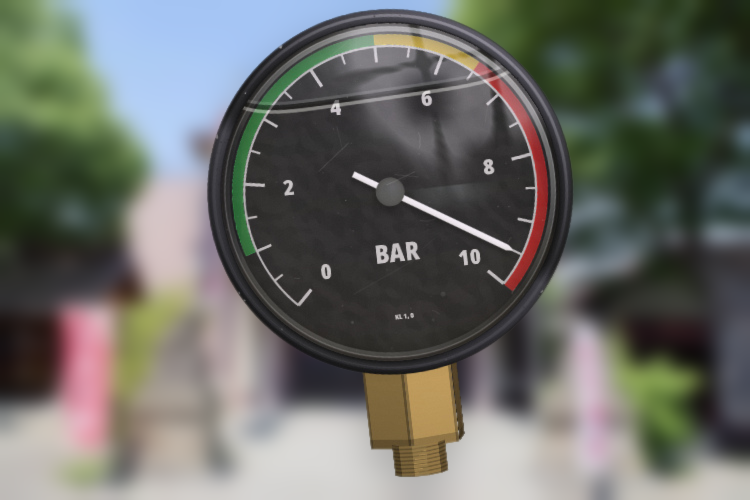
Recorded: 9.5 bar
